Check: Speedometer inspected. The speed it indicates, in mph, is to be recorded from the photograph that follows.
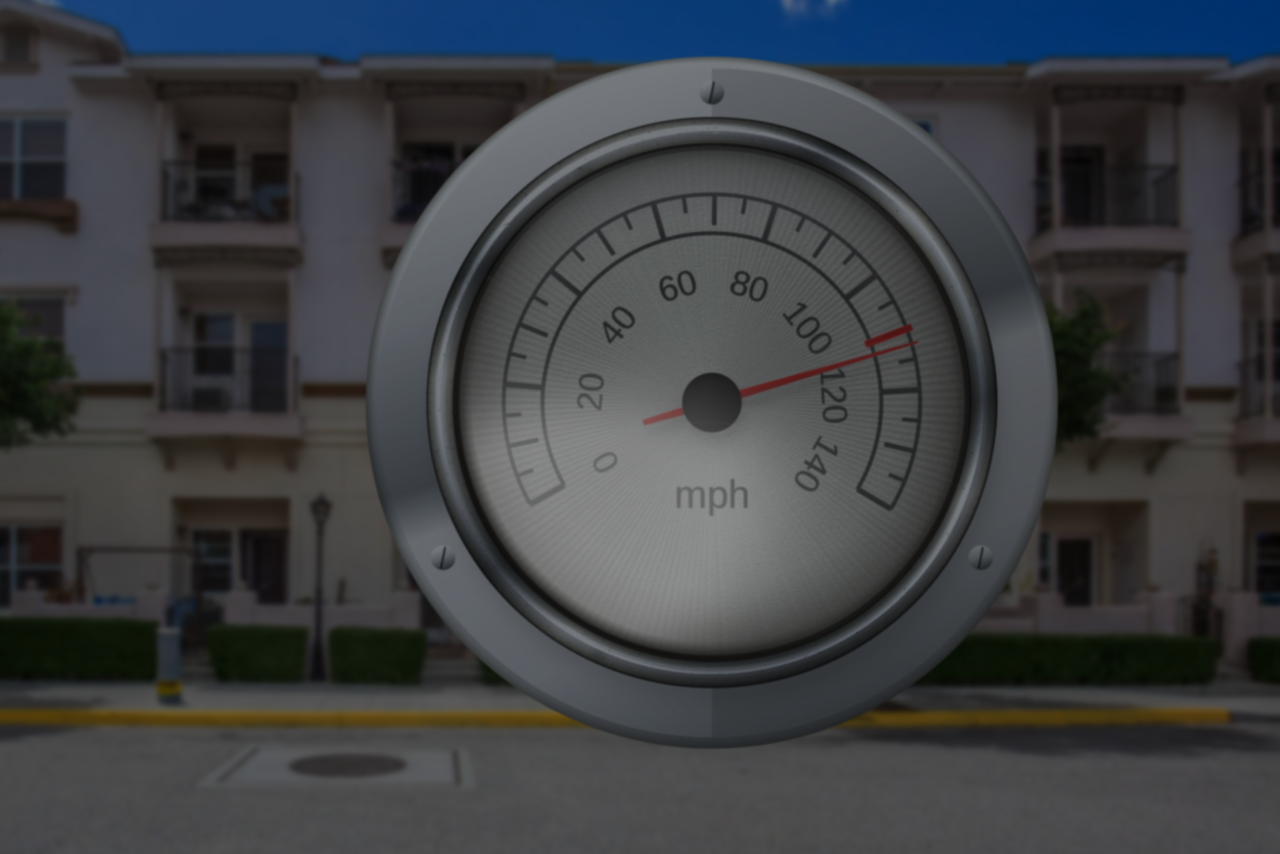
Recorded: 112.5 mph
